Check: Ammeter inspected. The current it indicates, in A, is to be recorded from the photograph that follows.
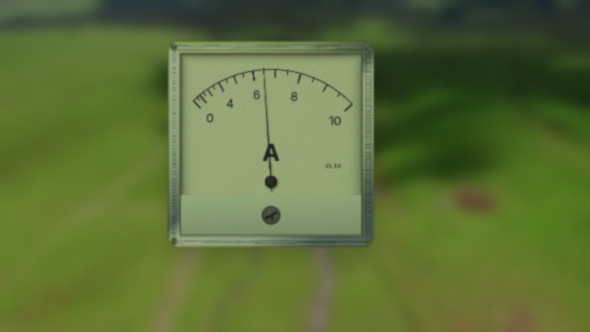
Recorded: 6.5 A
